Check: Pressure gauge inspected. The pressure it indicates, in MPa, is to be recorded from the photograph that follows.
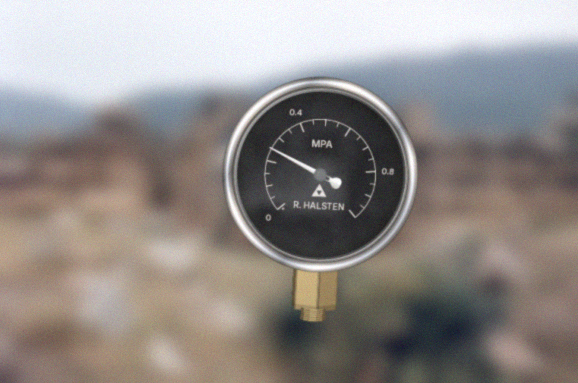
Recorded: 0.25 MPa
